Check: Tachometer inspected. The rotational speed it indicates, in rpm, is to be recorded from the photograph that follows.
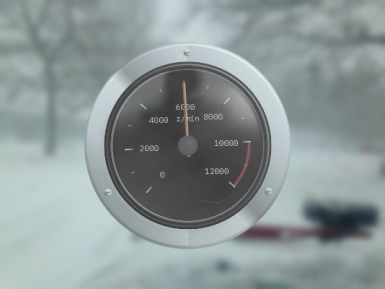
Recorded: 6000 rpm
